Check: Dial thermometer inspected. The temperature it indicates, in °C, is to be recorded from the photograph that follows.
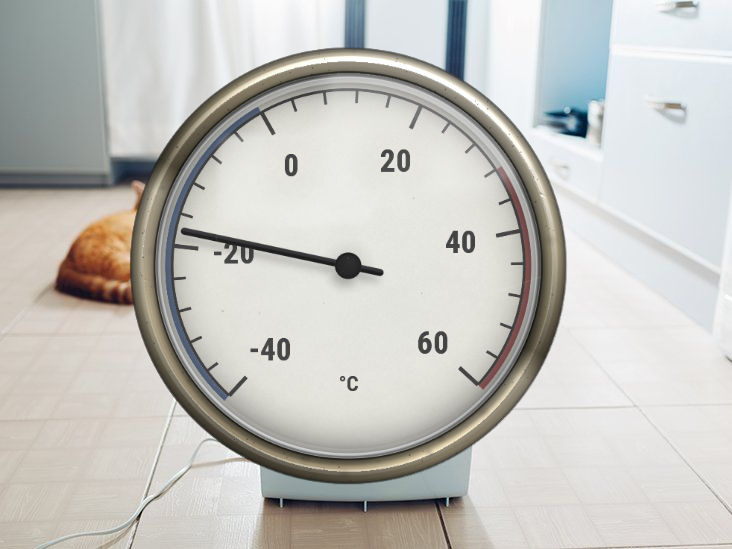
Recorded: -18 °C
